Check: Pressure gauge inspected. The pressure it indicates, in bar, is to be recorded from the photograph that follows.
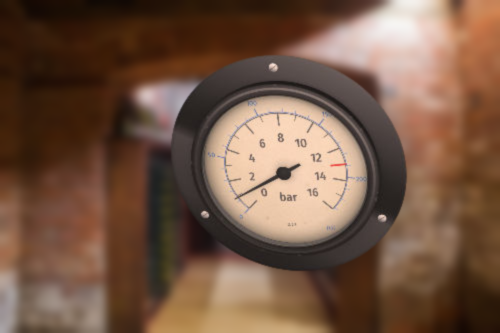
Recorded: 1 bar
